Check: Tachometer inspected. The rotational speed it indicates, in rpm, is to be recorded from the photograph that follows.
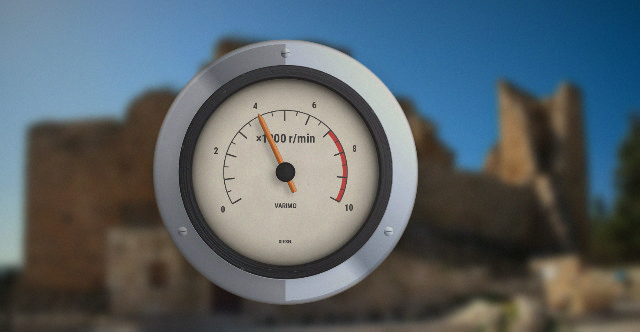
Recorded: 4000 rpm
